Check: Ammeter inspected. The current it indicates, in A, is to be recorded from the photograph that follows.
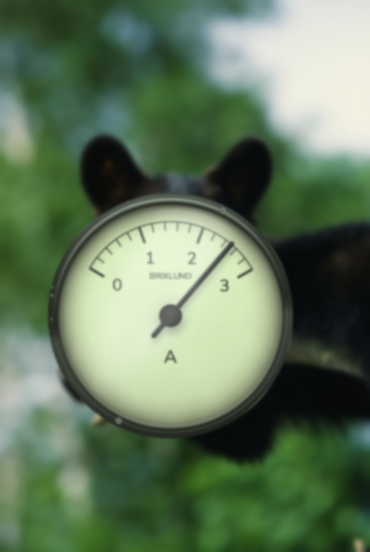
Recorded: 2.5 A
